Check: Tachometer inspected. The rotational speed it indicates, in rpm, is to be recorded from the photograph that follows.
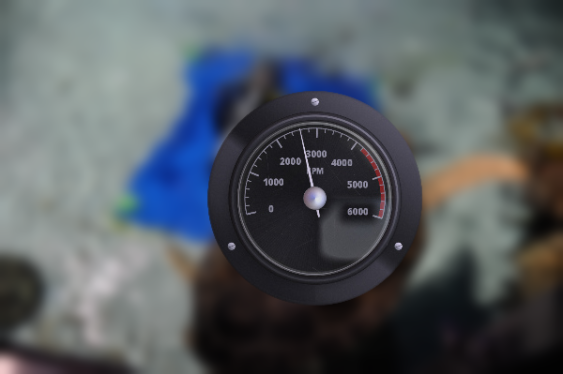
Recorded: 2600 rpm
